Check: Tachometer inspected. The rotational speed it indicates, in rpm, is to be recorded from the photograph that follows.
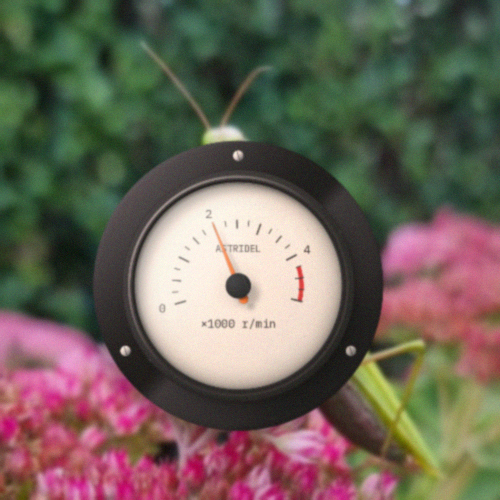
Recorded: 2000 rpm
